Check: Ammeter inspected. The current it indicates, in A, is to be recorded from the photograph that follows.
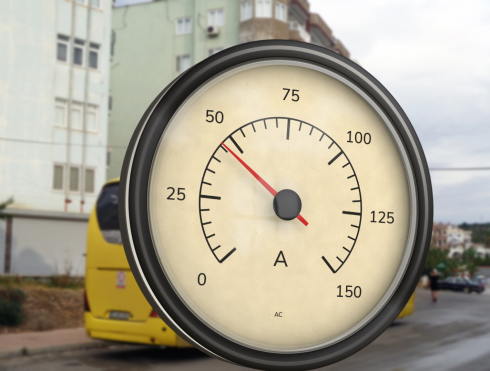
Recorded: 45 A
